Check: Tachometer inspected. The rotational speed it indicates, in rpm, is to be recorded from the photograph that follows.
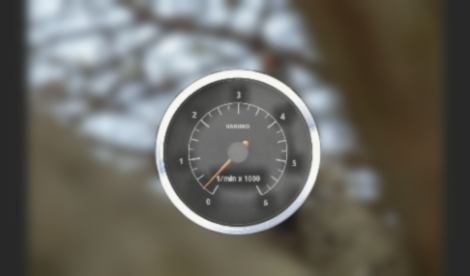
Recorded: 250 rpm
